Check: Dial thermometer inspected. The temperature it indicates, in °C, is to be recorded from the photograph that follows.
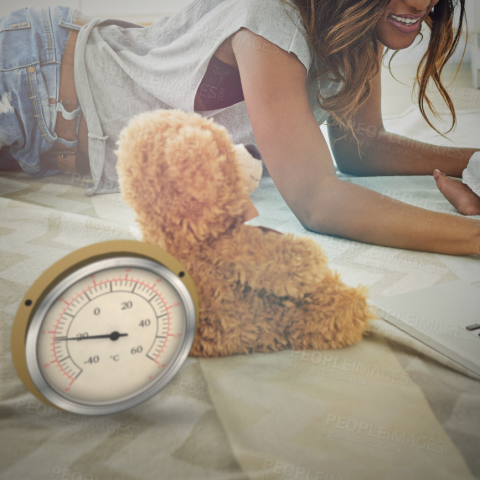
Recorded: -20 °C
